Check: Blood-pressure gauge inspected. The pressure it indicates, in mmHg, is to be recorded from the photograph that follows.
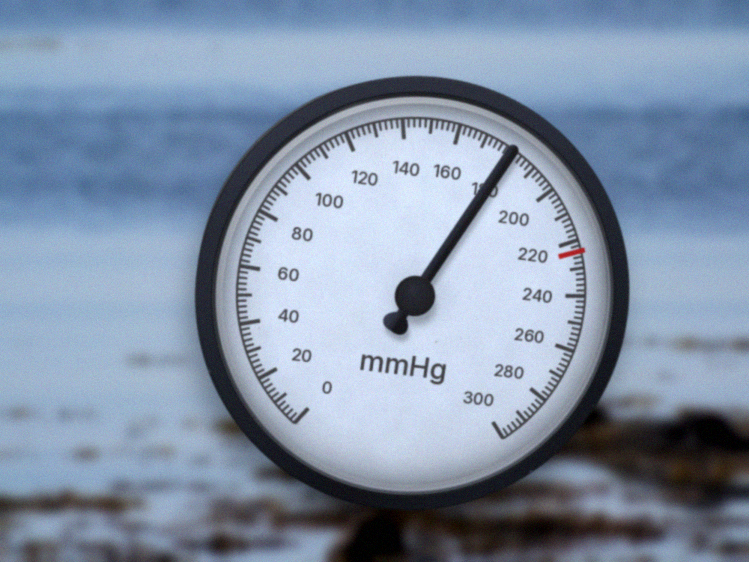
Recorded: 180 mmHg
